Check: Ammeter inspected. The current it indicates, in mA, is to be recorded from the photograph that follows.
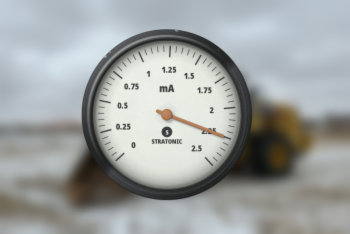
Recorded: 2.25 mA
